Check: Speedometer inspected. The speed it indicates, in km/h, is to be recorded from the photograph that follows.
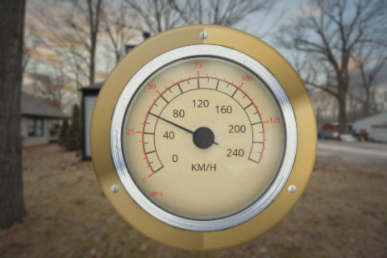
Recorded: 60 km/h
